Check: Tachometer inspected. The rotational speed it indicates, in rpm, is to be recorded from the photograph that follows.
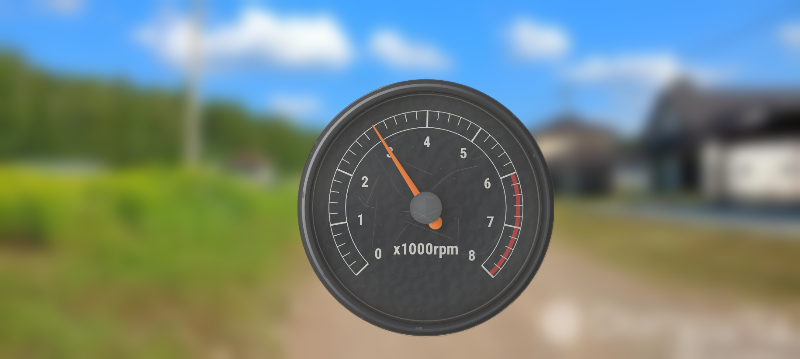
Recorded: 3000 rpm
